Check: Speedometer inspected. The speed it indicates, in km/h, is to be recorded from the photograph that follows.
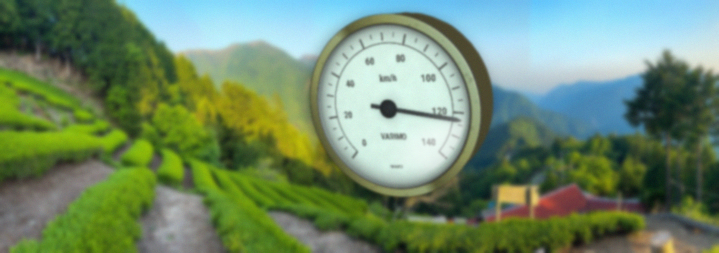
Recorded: 122.5 km/h
